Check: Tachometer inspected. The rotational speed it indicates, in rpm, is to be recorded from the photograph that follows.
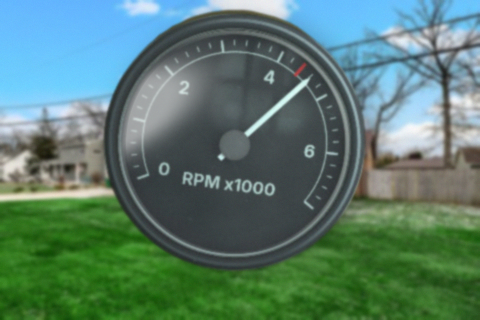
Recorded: 4600 rpm
